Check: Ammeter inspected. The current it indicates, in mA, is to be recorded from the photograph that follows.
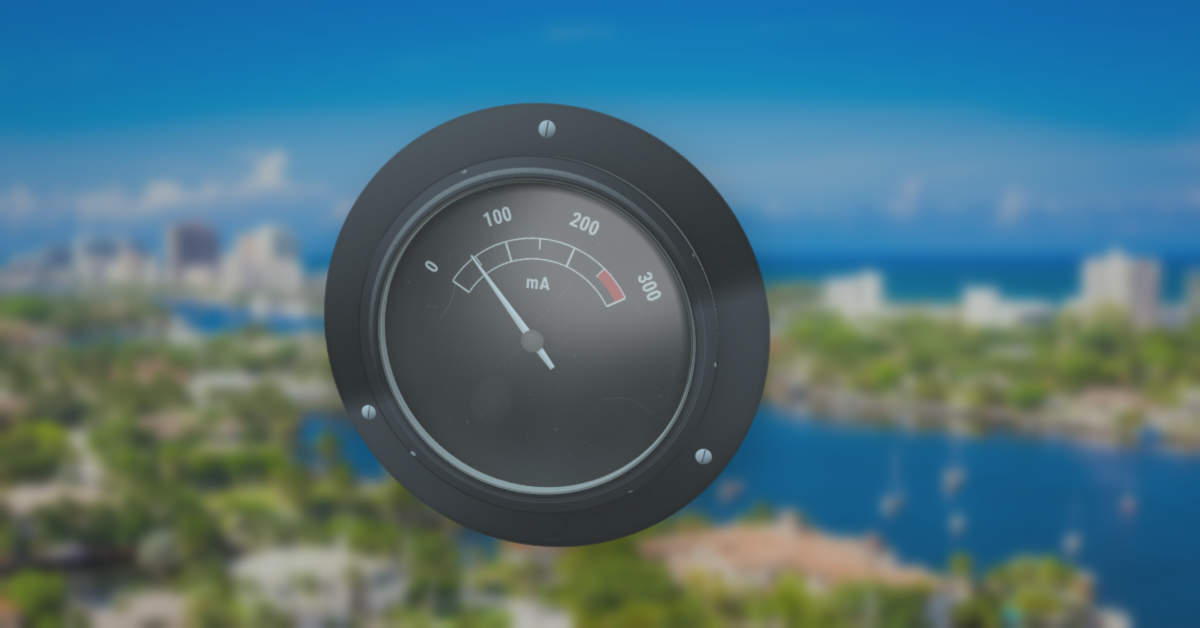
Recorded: 50 mA
